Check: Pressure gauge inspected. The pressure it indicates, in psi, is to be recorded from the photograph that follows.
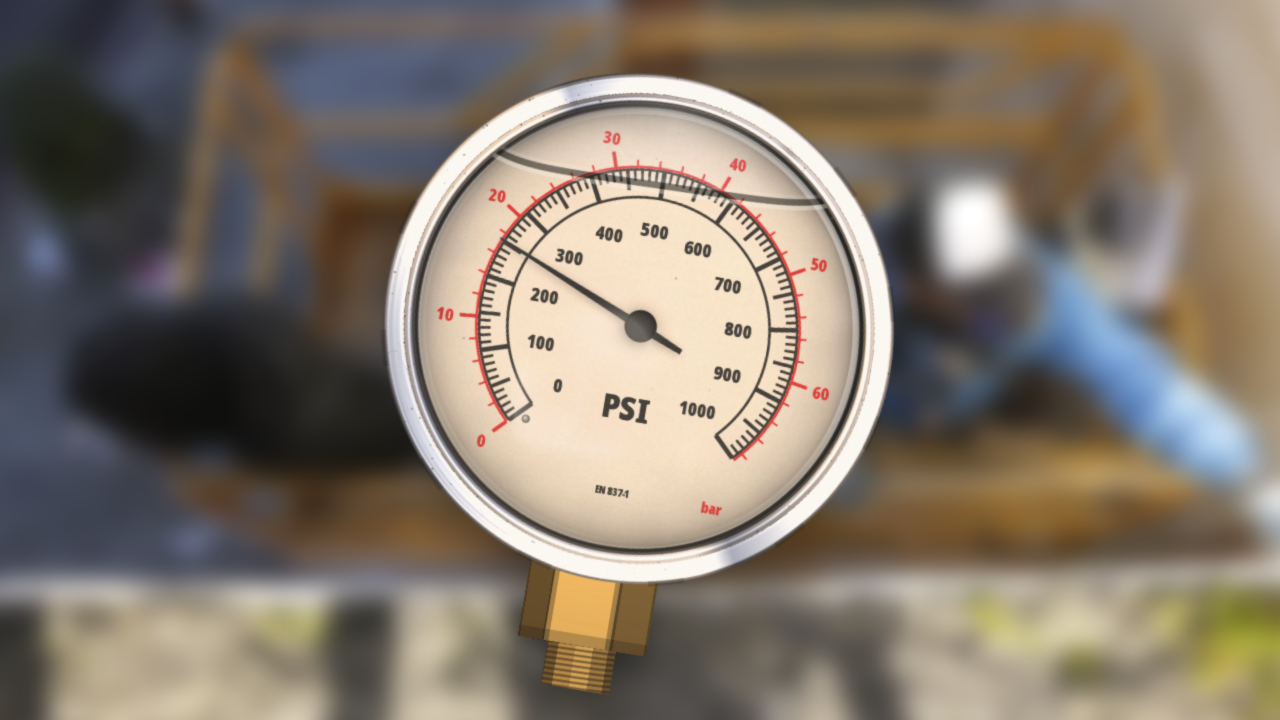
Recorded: 250 psi
